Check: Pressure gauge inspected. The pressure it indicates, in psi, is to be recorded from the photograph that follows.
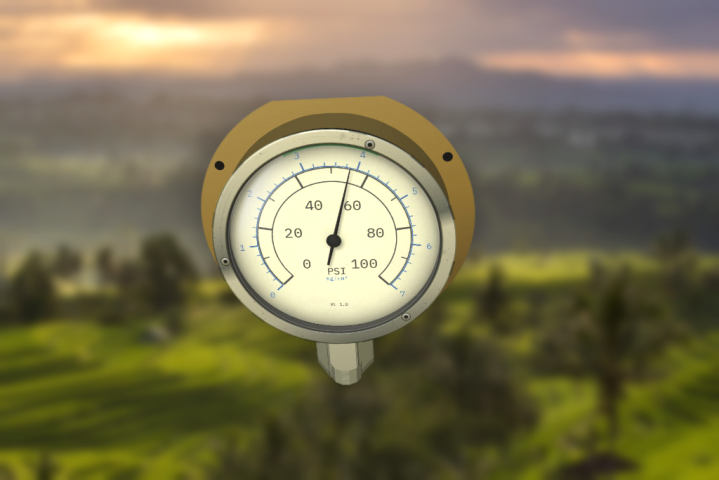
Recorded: 55 psi
